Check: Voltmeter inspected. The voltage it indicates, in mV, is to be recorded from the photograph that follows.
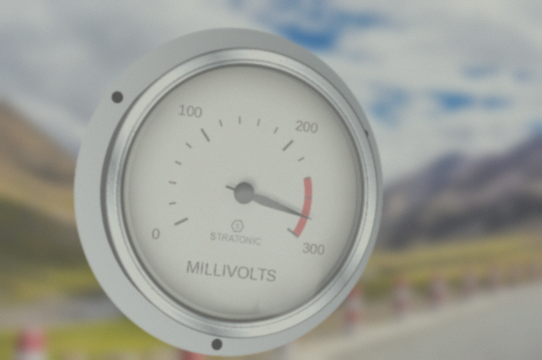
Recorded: 280 mV
